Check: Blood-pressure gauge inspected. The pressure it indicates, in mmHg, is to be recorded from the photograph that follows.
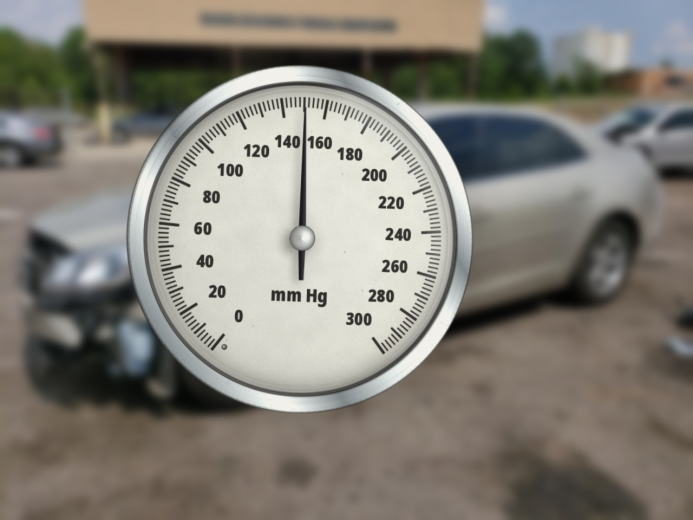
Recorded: 150 mmHg
